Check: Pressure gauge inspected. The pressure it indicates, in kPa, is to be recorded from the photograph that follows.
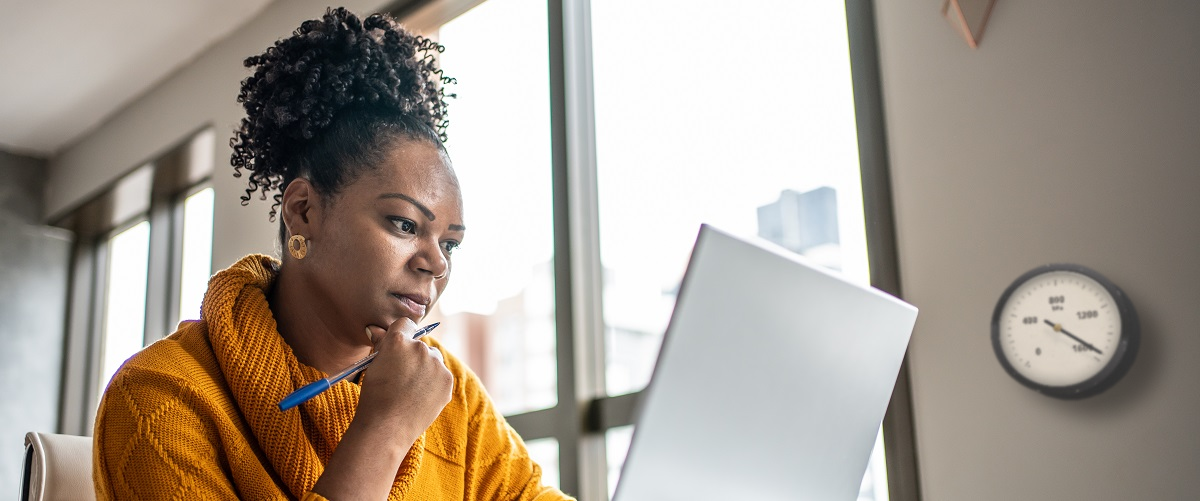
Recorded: 1550 kPa
